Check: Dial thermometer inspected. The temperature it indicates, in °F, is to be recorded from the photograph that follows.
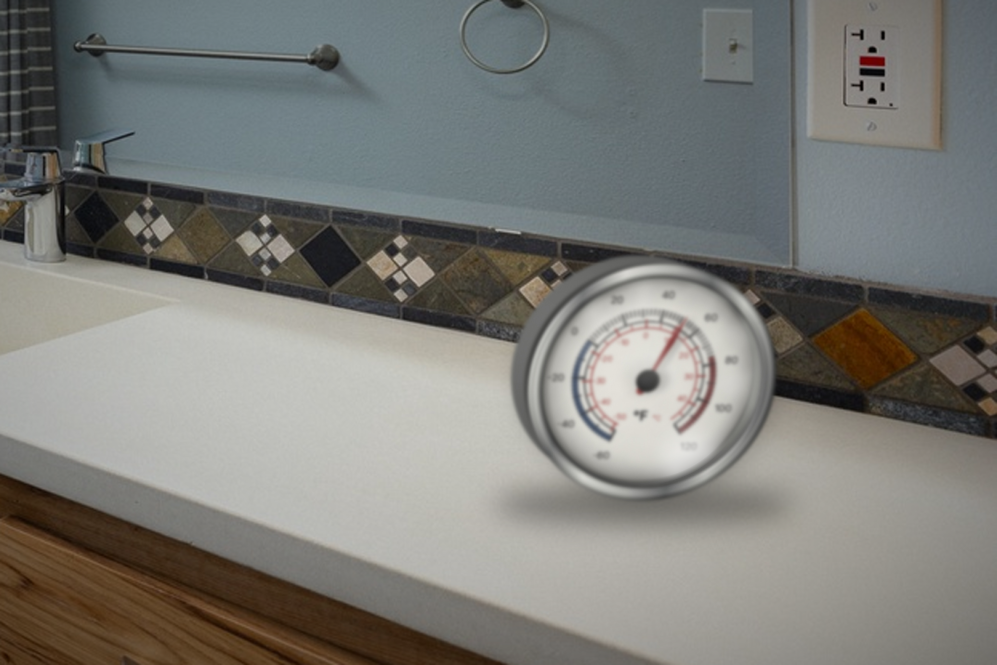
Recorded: 50 °F
